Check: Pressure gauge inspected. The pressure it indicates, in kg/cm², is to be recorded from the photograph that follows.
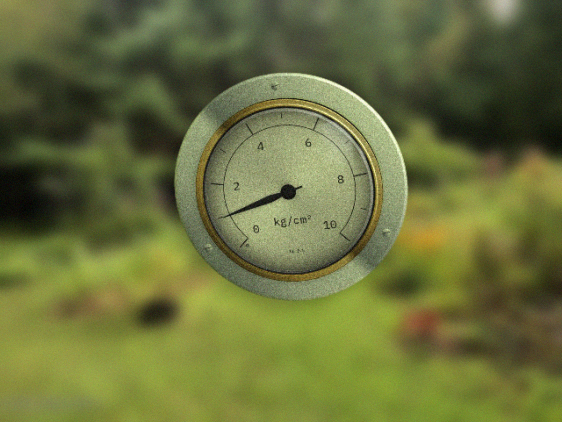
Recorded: 1 kg/cm²
